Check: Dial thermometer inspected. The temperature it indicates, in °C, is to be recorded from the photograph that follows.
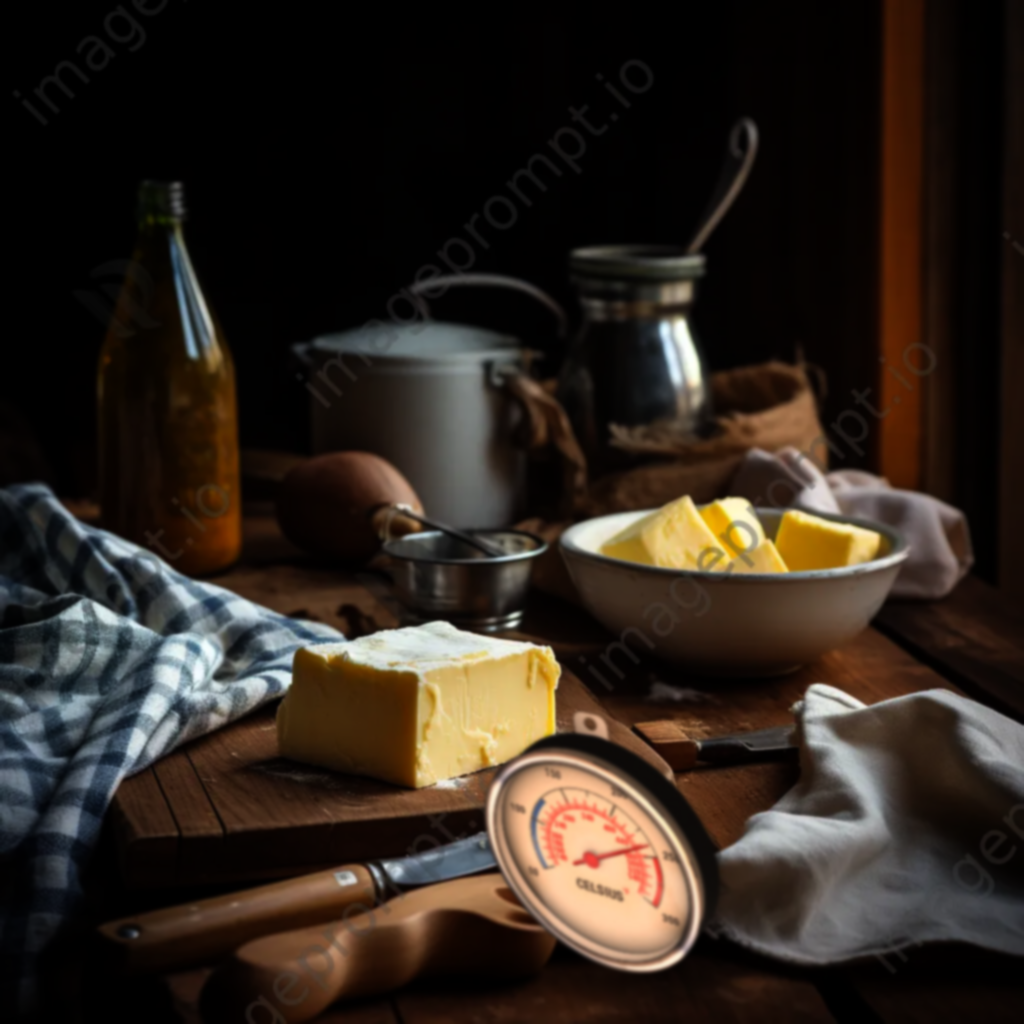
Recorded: 237.5 °C
